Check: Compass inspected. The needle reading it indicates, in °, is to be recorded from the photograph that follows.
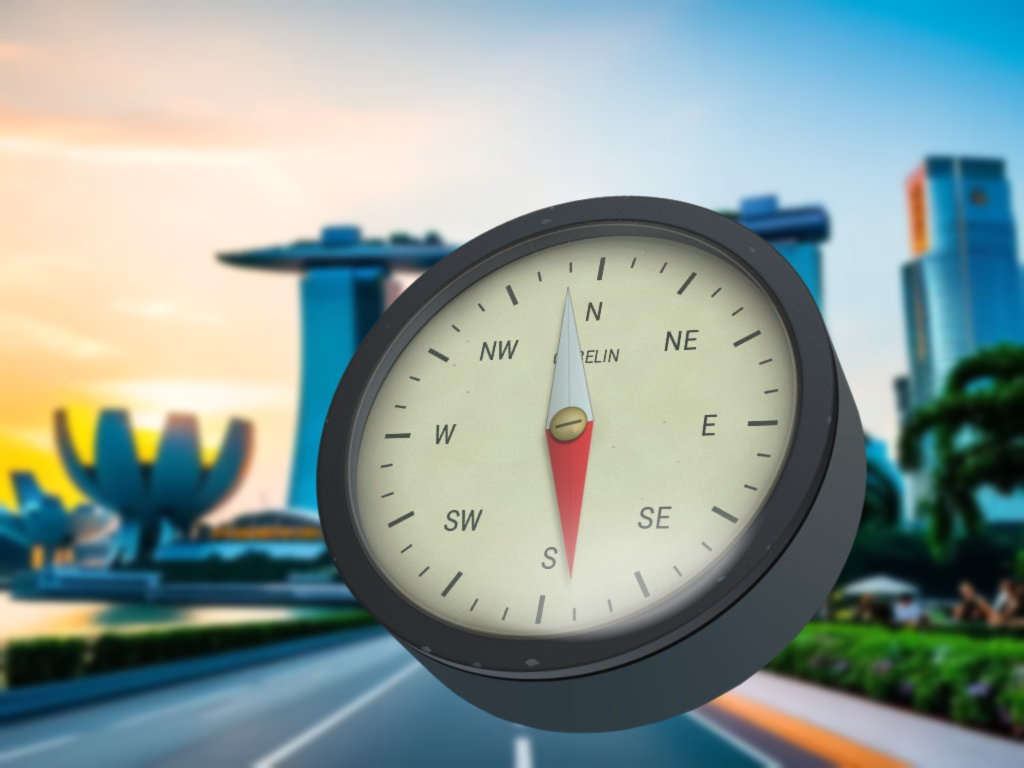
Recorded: 170 °
